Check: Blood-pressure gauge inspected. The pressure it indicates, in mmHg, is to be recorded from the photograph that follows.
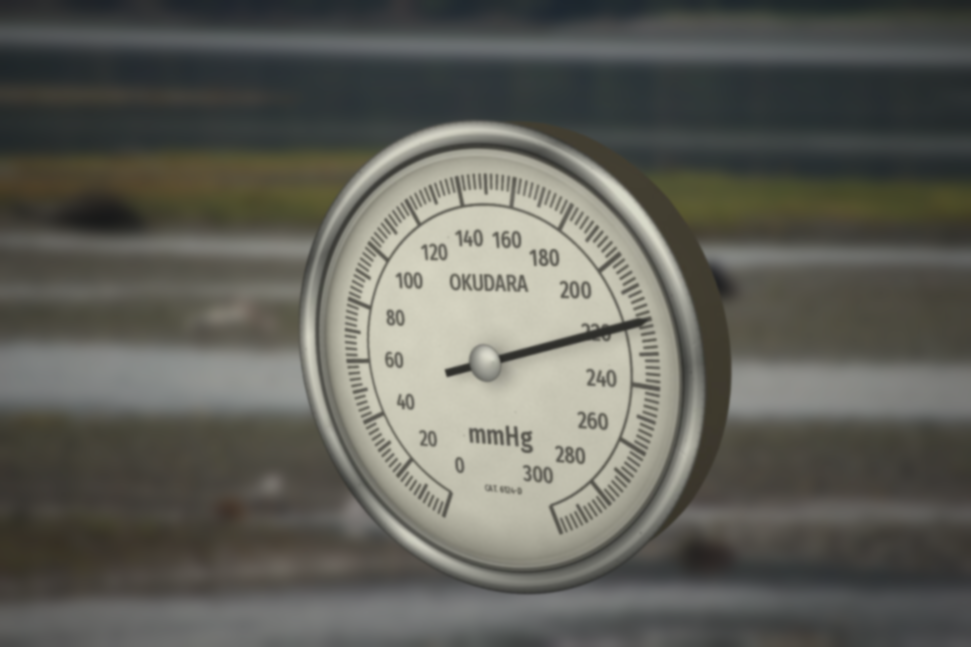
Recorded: 220 mmHg
